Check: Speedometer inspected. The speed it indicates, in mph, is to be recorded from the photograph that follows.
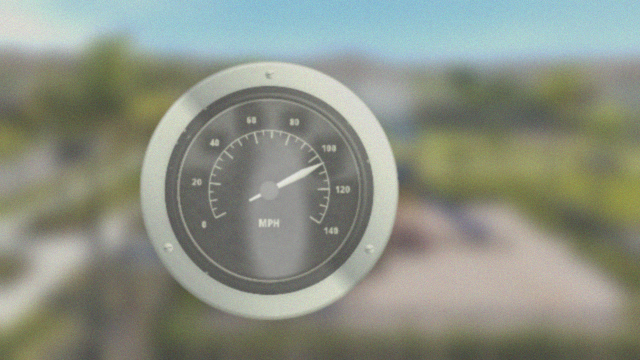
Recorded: 105 mph
